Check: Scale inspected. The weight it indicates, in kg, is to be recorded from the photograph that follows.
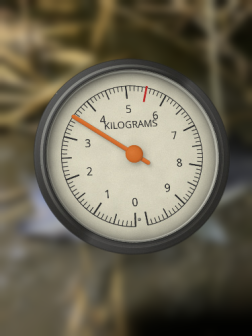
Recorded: 3.5 kg
